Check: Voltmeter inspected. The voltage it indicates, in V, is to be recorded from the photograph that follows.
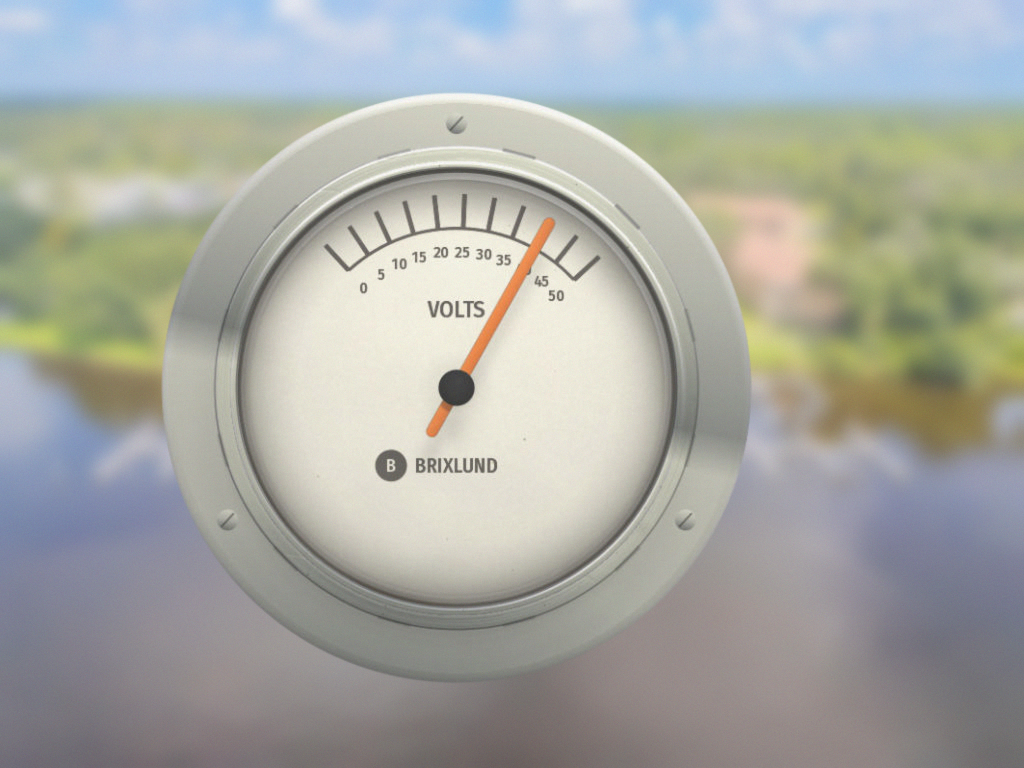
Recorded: 40 V
